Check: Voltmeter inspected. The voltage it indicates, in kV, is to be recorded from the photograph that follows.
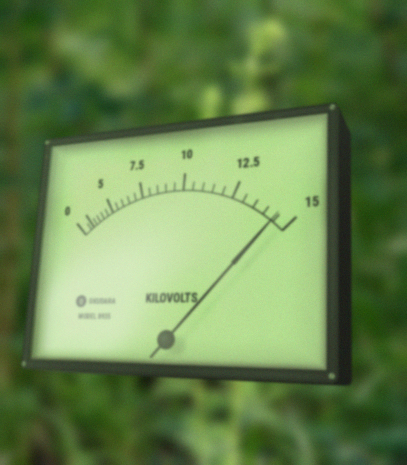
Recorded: 14.5 kV
